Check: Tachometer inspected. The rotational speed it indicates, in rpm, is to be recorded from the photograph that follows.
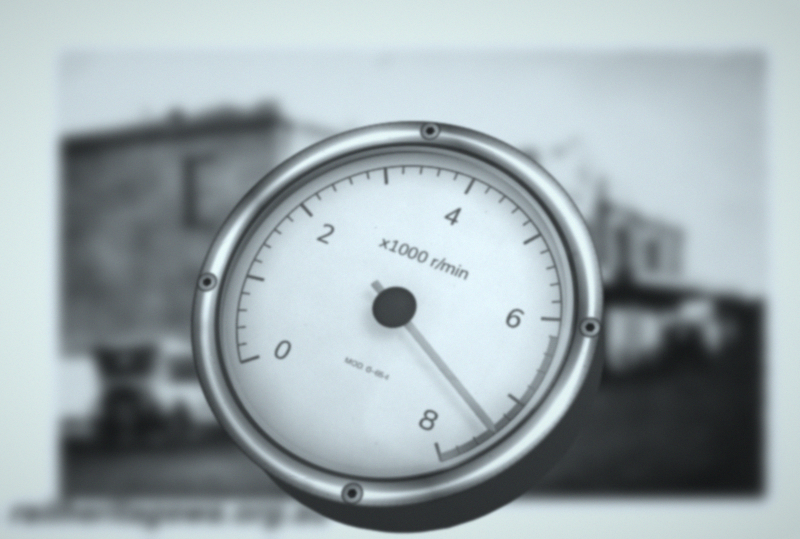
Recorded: 7400 rpm
